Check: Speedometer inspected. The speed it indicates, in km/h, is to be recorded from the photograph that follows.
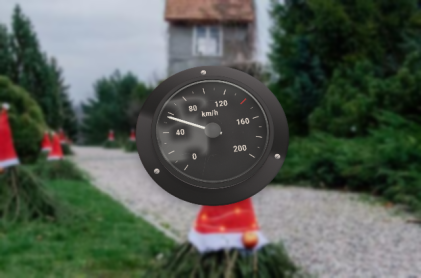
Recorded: 55 km/h
